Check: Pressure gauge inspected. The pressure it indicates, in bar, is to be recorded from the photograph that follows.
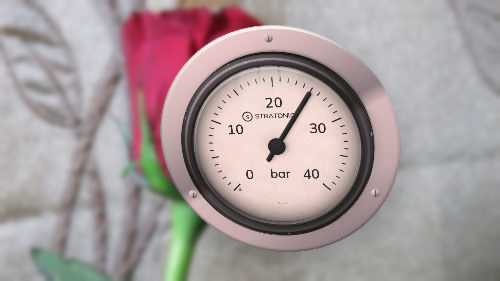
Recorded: 25 bar
